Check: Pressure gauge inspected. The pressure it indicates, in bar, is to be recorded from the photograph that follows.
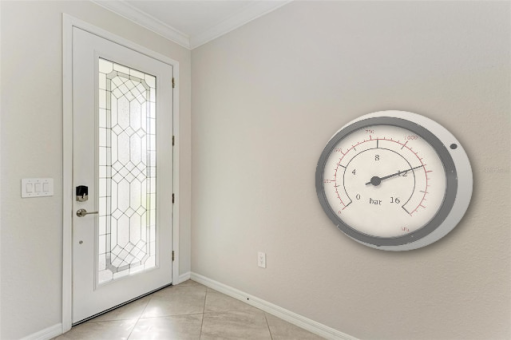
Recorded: 12 bar
